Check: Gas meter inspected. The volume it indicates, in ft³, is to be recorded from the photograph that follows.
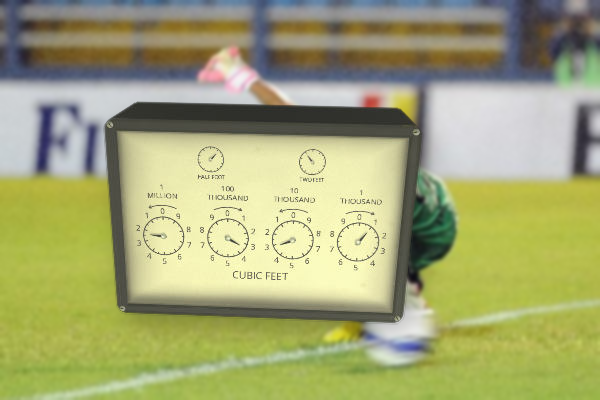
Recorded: 233100 ft³
